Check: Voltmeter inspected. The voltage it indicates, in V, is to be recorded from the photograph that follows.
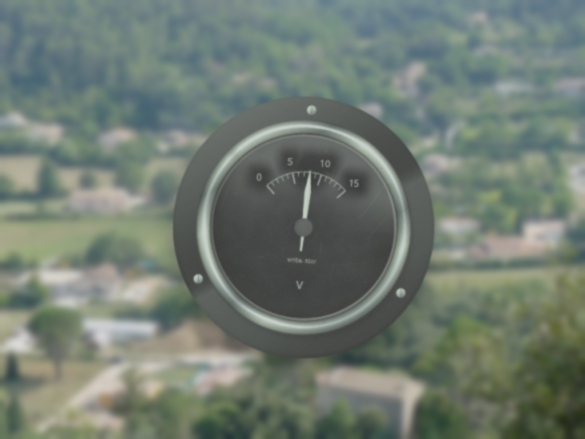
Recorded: 8 V
